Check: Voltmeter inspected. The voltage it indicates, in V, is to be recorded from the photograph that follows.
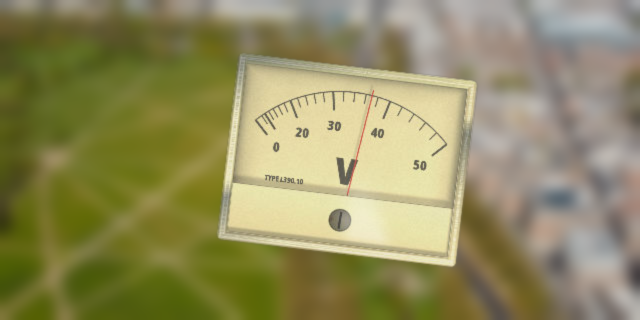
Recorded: 37 V
